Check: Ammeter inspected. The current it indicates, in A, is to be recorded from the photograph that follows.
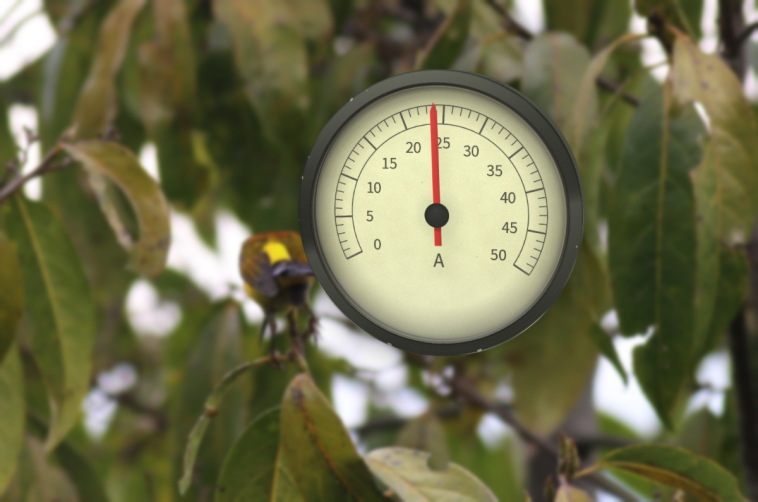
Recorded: 24 A
